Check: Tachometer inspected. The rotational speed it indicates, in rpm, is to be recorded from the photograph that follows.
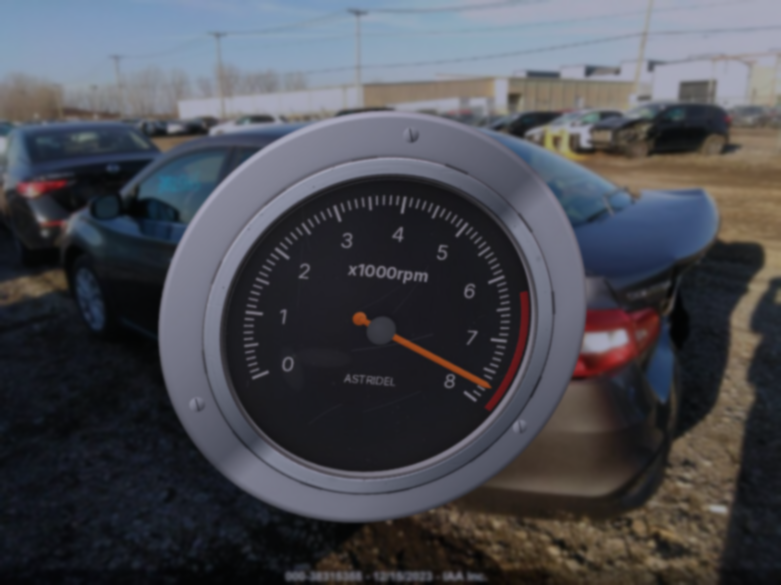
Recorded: 7700 rpm
